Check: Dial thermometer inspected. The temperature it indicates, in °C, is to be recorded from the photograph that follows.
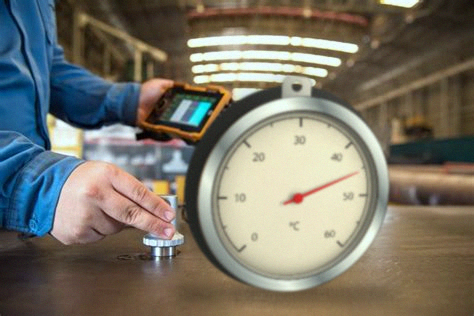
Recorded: 45 °C
